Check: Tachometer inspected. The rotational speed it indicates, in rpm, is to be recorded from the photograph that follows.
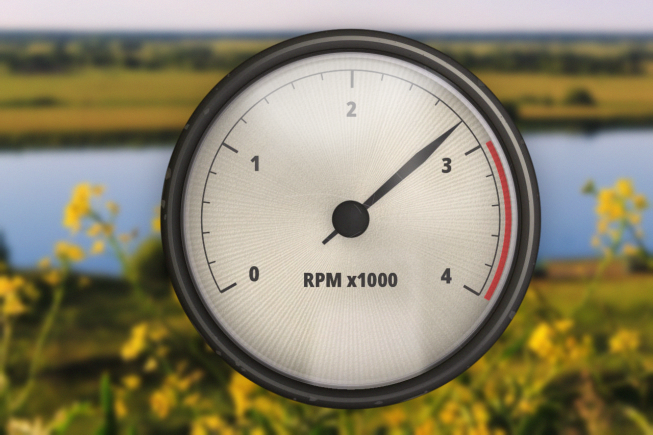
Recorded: 2800 rpm
